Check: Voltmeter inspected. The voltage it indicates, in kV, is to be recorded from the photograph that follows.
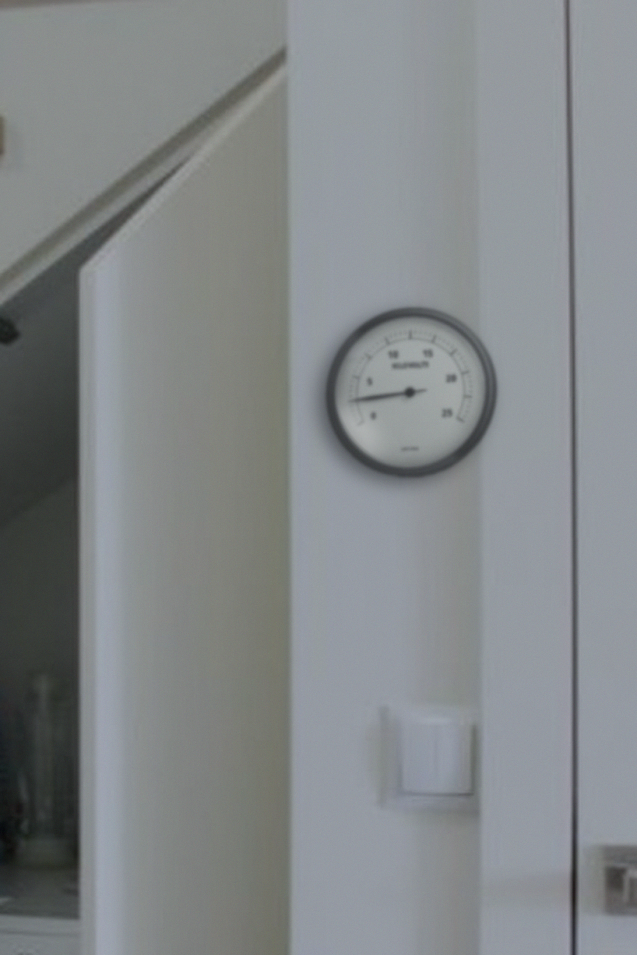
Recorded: 2.5 kV
